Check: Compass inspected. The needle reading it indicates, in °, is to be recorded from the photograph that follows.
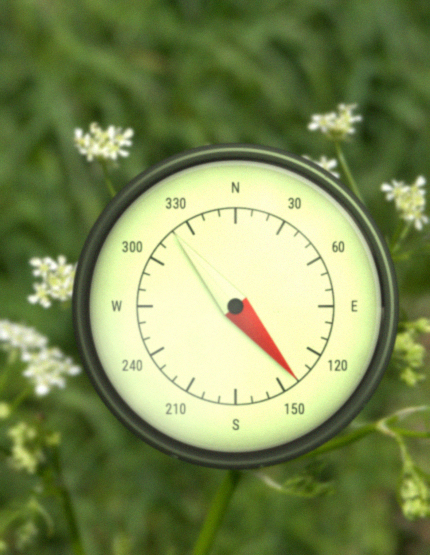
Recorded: 140 °
